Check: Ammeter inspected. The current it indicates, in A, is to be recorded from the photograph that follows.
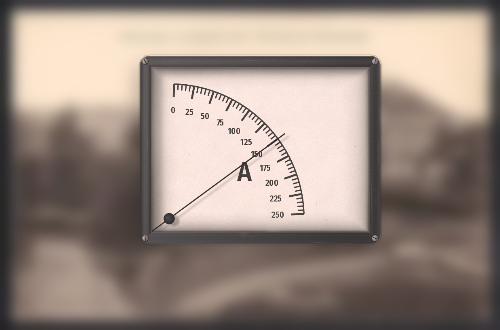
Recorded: 150 A
